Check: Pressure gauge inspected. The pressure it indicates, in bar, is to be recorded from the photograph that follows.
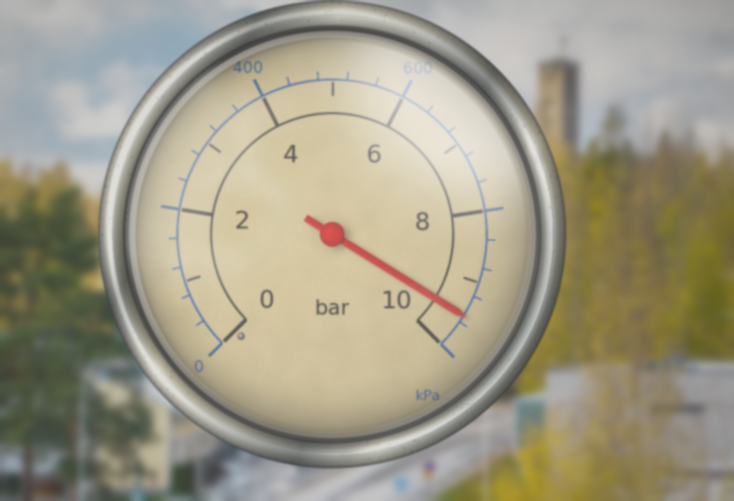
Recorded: 9.5 bar
